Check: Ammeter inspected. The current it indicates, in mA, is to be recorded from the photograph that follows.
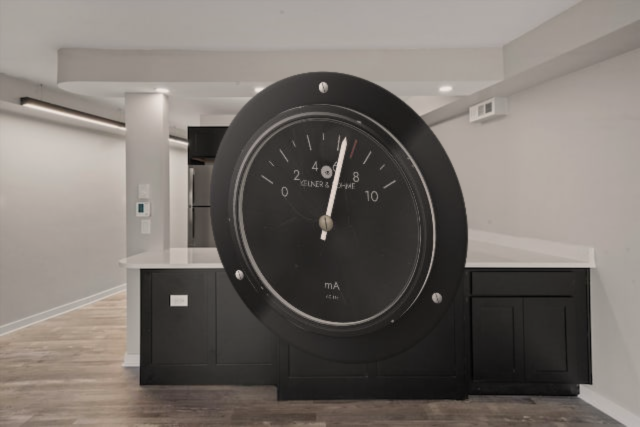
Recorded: 6.5 mA
